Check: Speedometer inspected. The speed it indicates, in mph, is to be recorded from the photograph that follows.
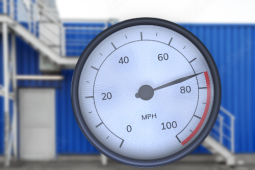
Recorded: 75 mph
